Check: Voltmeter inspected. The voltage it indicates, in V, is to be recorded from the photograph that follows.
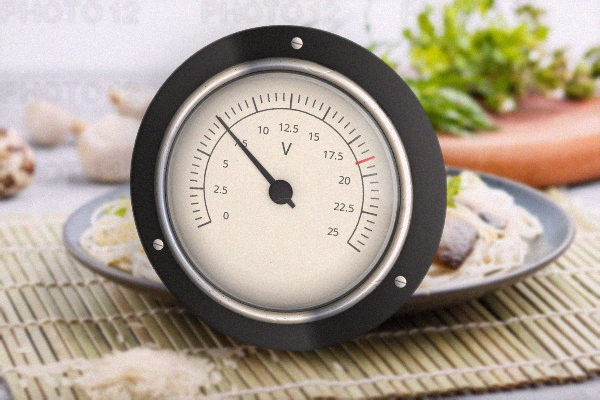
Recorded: 7.5 V
